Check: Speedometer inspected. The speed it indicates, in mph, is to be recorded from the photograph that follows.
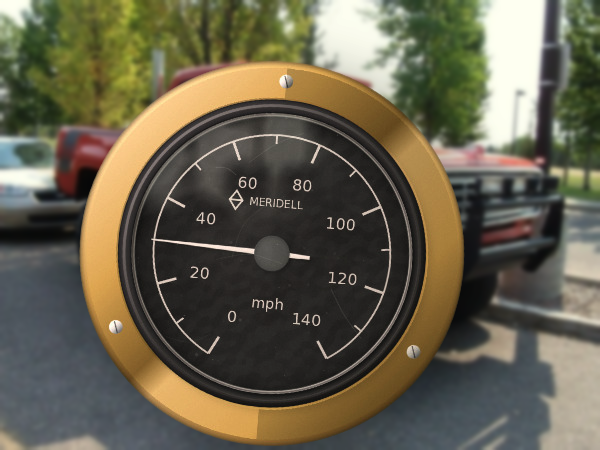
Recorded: 30 mph
